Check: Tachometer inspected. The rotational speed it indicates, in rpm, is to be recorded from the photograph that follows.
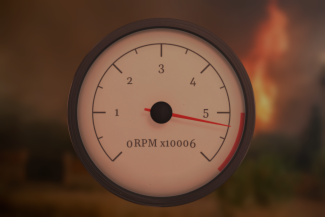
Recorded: 5250 rpm
